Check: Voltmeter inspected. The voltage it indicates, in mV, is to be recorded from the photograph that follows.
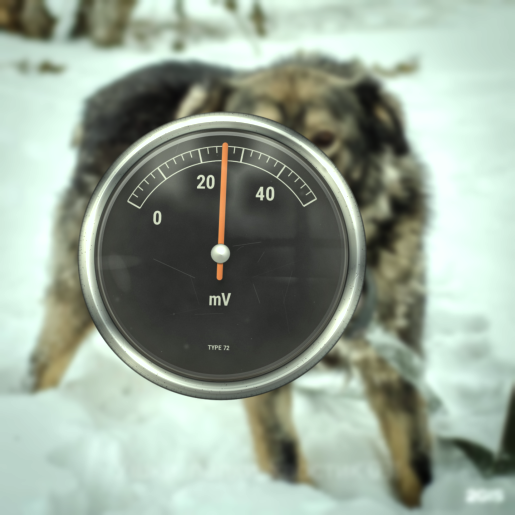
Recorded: 26 mV
